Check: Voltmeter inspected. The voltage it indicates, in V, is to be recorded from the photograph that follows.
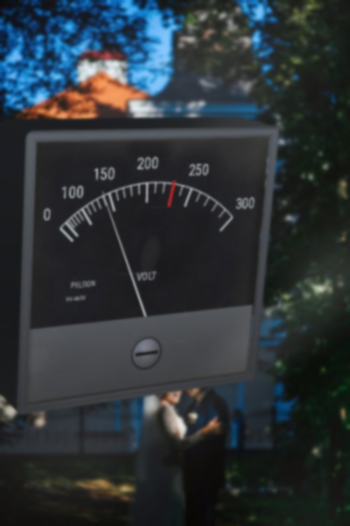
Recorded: 140 V
